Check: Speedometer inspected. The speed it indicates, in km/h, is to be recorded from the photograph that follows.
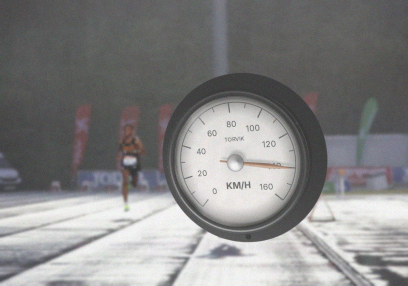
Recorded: 140 km/h
